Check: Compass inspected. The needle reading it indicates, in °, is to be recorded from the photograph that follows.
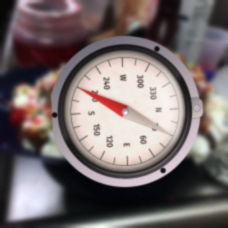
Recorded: 210 °
